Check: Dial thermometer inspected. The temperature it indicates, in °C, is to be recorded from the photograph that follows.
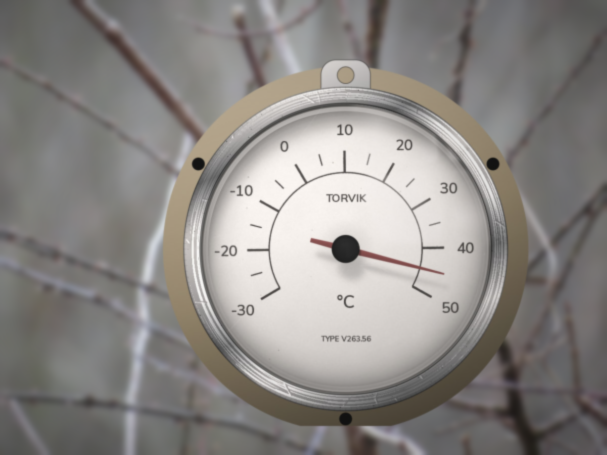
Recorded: 45 °C
